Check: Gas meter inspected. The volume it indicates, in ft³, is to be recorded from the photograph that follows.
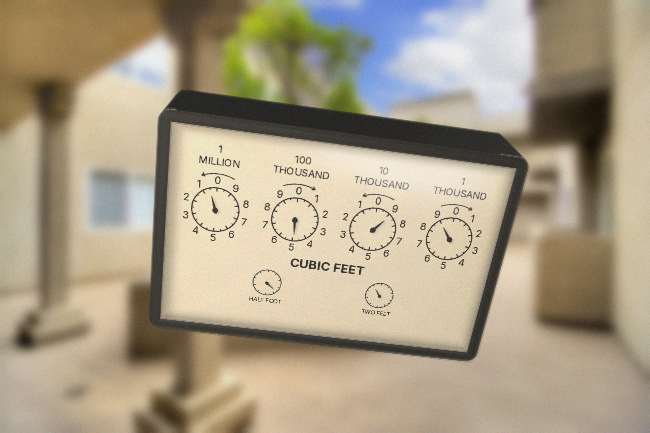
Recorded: 48900 ft³
